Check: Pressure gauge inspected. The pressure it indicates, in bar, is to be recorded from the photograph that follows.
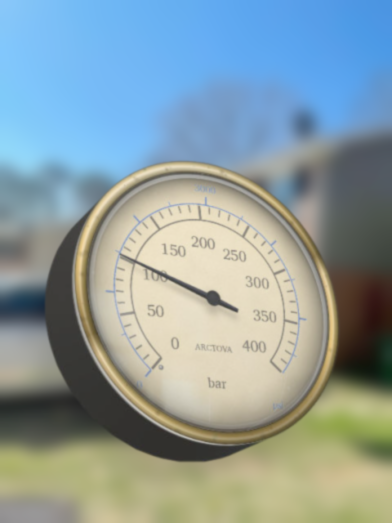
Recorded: 100 bar
